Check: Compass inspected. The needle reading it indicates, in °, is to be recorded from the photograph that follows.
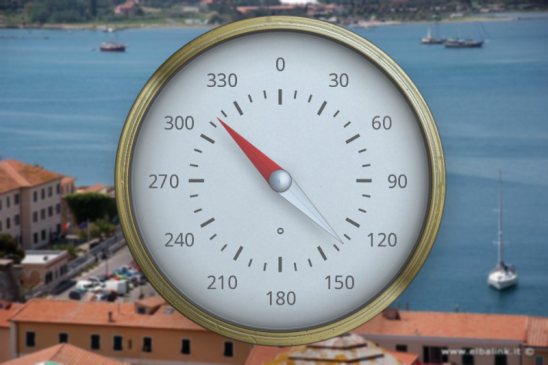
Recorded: 315 °
